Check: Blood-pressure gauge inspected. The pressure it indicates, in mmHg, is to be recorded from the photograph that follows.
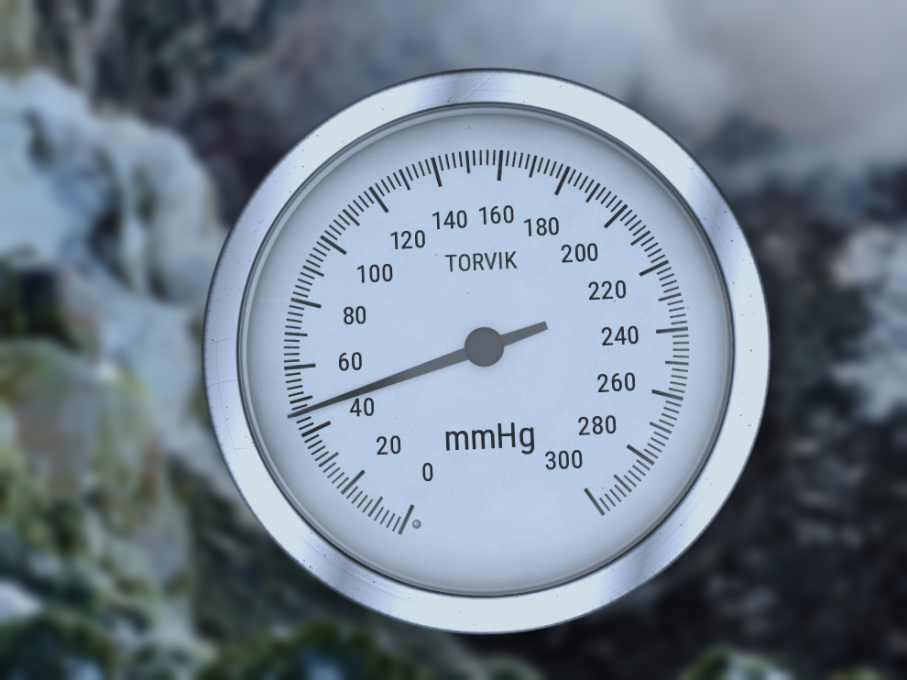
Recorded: 46 mmHg
